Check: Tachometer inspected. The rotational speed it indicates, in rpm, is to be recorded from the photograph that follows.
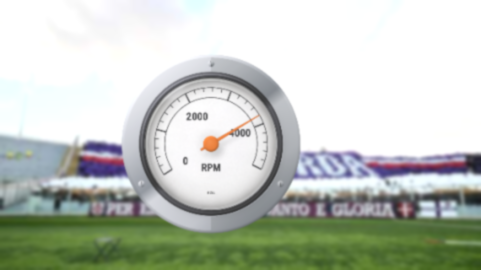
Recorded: 3800 rpm
